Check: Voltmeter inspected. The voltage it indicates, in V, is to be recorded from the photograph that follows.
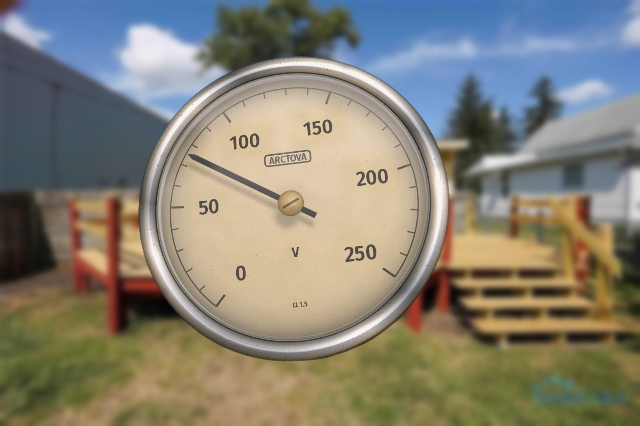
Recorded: 75 V
